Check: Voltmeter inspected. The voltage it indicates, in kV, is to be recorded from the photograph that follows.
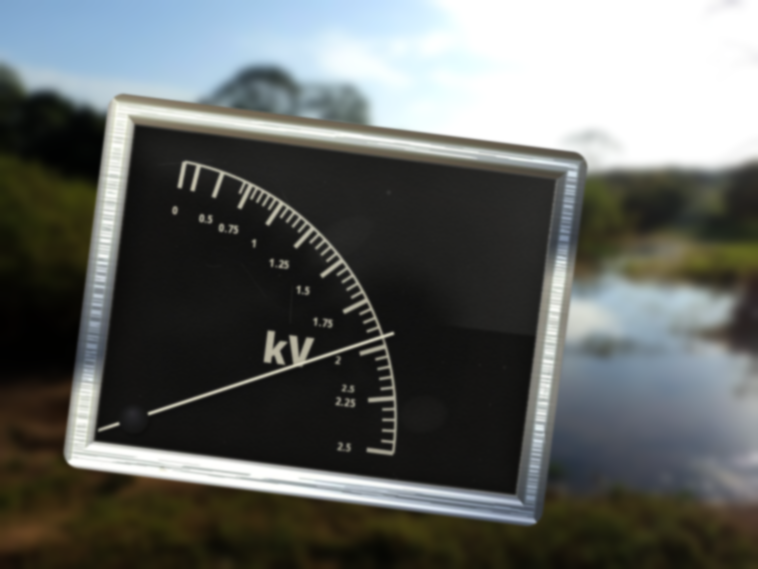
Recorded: 1.95 kV
